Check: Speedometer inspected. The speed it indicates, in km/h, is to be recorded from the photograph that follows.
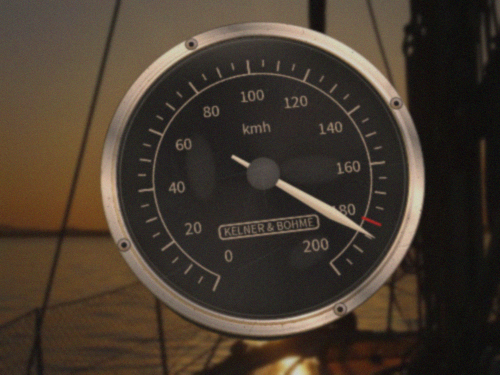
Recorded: 185 km/h
